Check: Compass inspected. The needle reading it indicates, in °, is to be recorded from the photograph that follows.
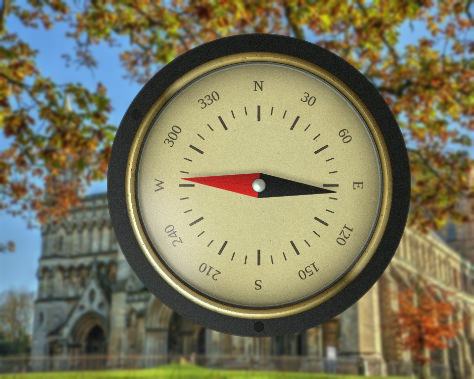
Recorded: 275 °
